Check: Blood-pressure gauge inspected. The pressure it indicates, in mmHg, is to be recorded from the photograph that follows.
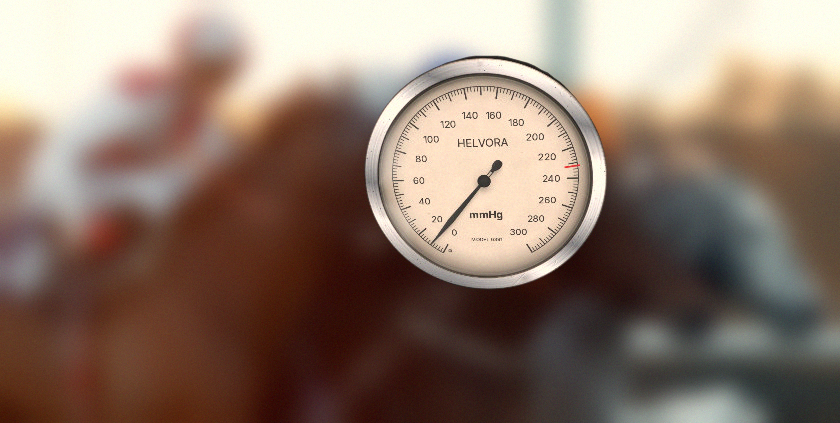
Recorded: 10 mmHg
